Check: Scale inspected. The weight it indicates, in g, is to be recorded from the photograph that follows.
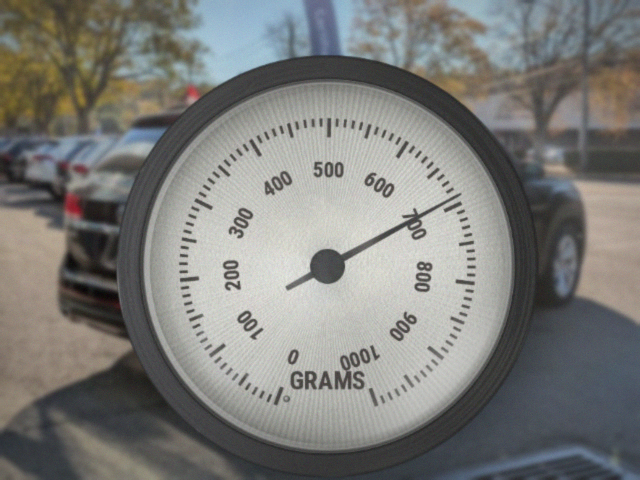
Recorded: 690 g
